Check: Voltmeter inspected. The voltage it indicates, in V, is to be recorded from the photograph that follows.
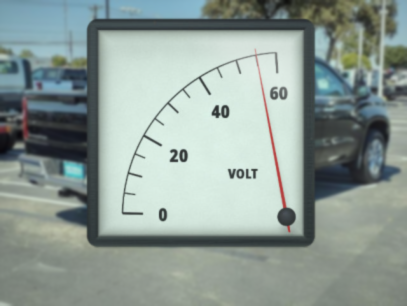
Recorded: 55 V
